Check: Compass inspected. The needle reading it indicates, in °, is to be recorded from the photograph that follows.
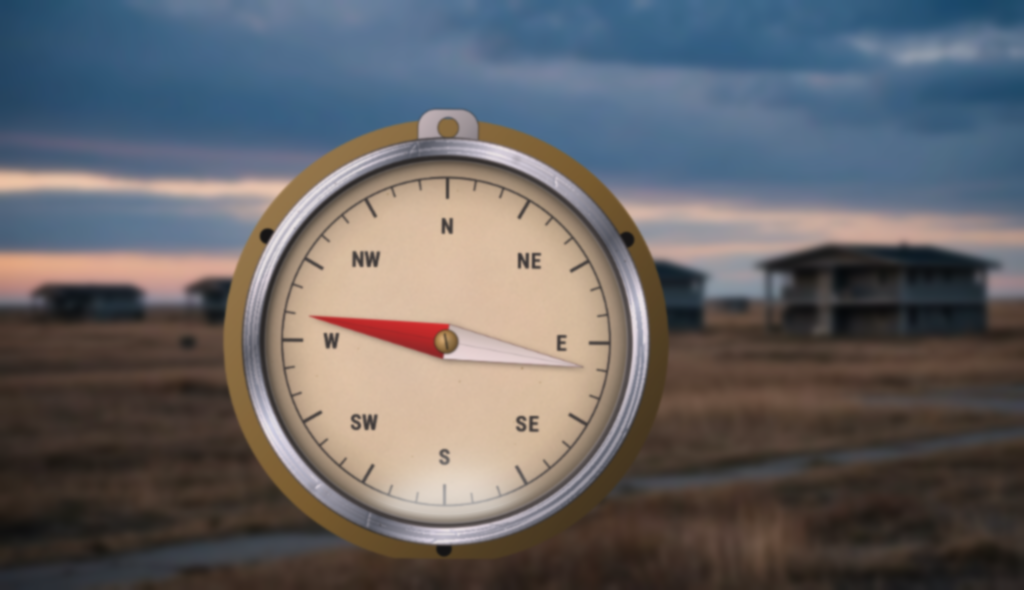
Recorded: 280 °
